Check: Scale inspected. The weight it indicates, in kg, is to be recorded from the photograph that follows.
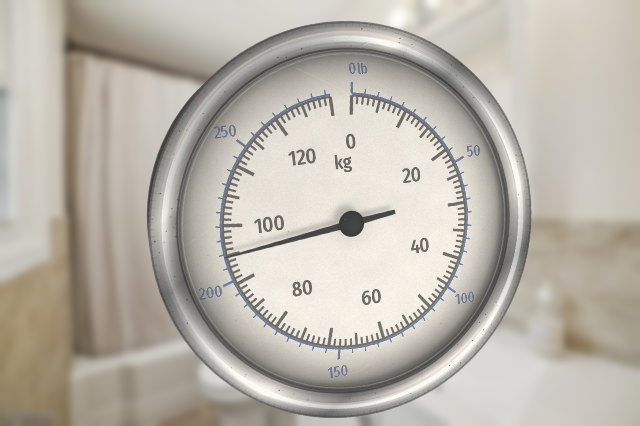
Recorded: 95 kg
